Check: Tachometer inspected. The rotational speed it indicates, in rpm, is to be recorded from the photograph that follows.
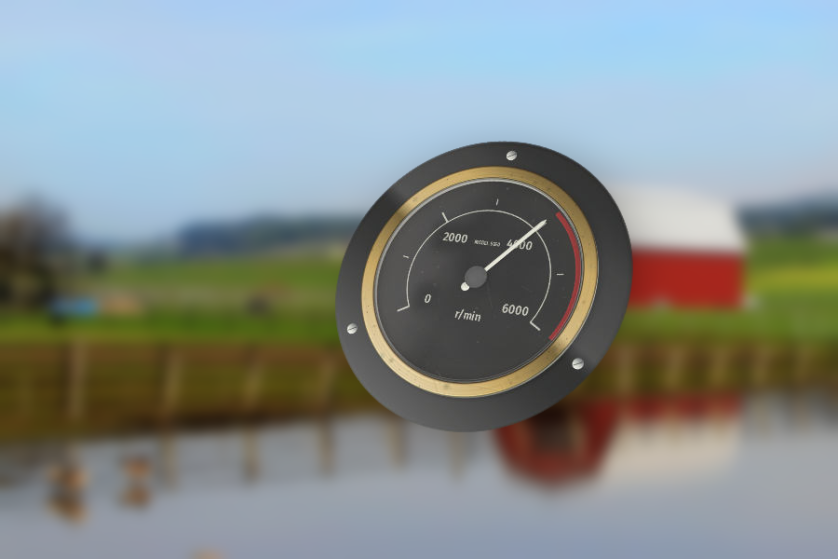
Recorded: 4000 rpm
